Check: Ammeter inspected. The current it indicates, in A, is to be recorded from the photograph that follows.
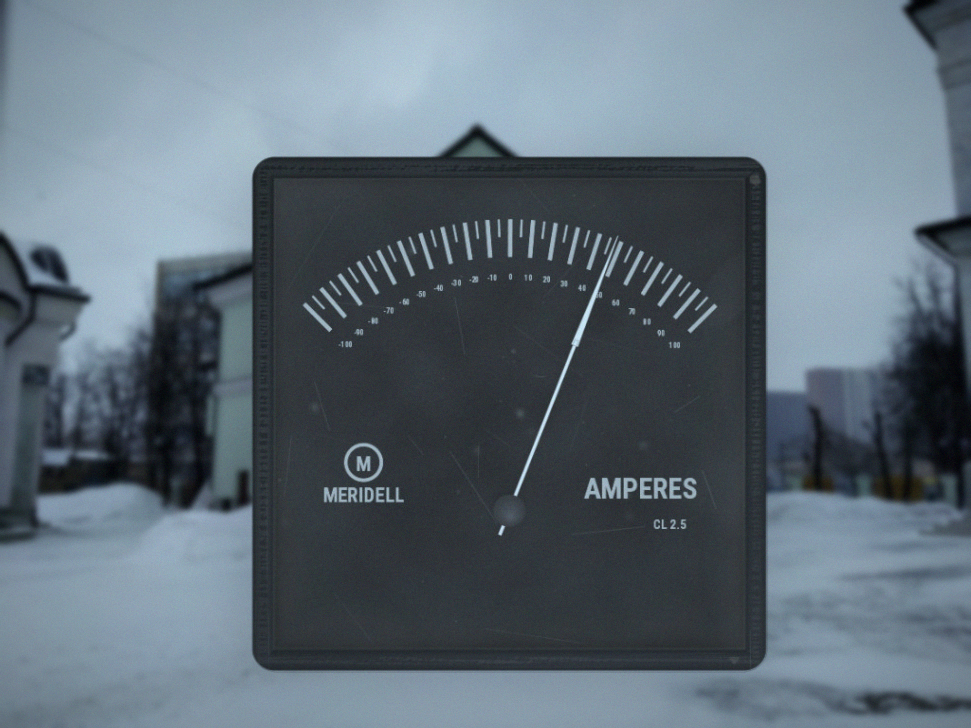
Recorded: 47.5 A
